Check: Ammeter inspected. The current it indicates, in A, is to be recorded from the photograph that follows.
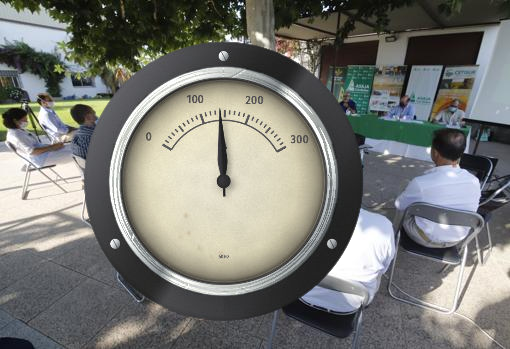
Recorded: 140 A
